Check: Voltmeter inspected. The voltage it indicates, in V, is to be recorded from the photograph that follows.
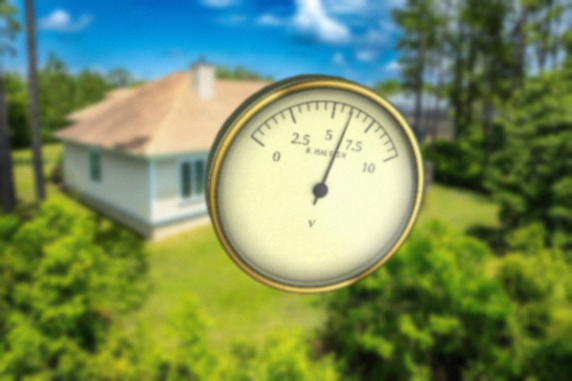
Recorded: 6 V
